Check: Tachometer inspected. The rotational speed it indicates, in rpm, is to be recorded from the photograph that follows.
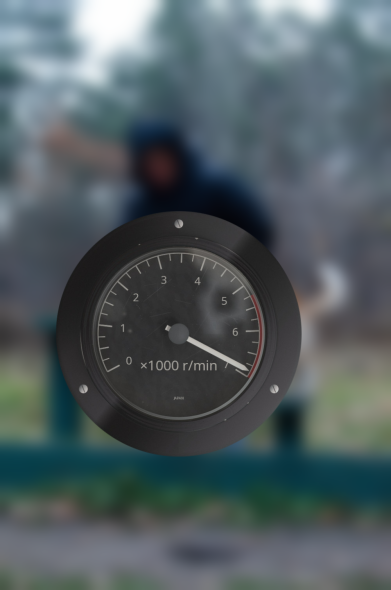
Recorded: 6875 rpm
